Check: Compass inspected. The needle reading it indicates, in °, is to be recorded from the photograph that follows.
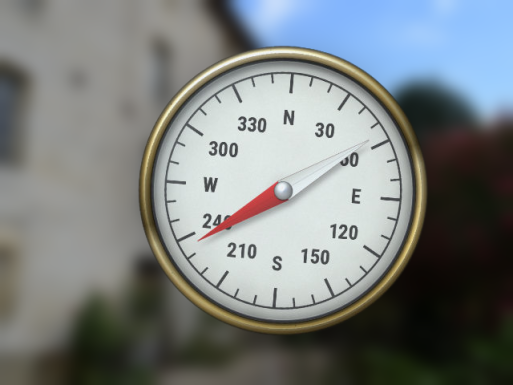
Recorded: 235 °
